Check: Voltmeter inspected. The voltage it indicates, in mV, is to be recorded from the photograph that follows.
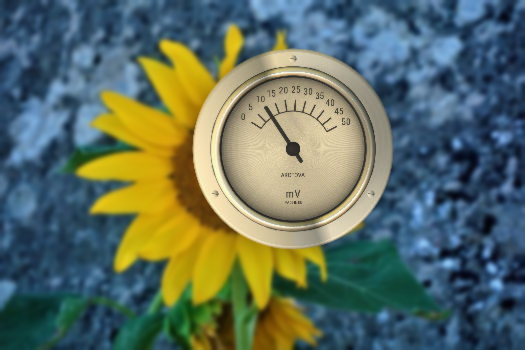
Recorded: 10 mV
